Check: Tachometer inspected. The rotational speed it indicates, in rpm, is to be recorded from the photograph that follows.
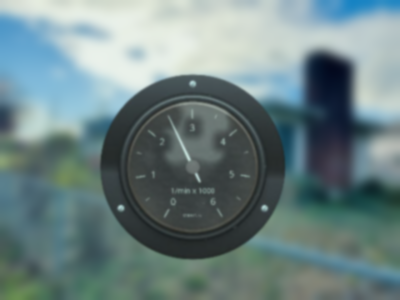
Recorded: 2500 rpm
